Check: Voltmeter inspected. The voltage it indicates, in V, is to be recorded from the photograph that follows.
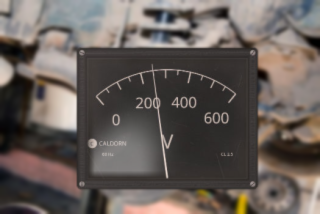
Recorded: 250 V
